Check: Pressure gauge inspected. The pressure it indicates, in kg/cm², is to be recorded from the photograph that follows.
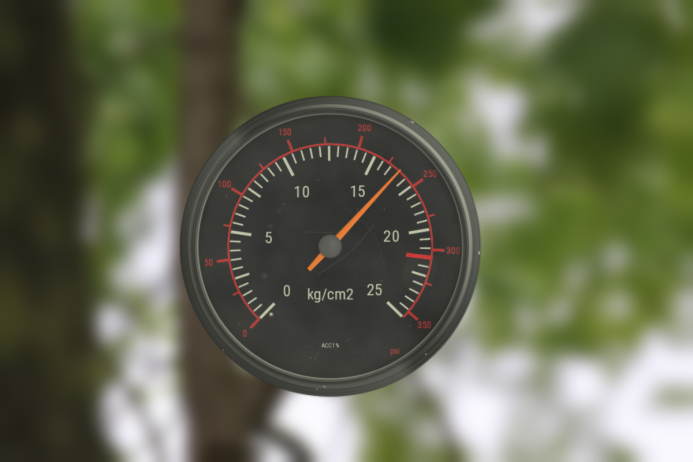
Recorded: 16.5 kg/cm²
